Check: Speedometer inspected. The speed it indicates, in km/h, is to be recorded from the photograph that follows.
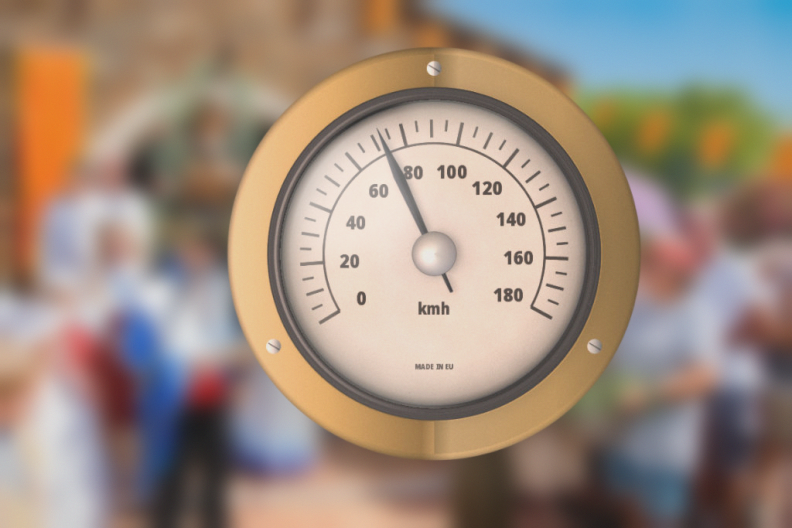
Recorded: 72.5 km/h
